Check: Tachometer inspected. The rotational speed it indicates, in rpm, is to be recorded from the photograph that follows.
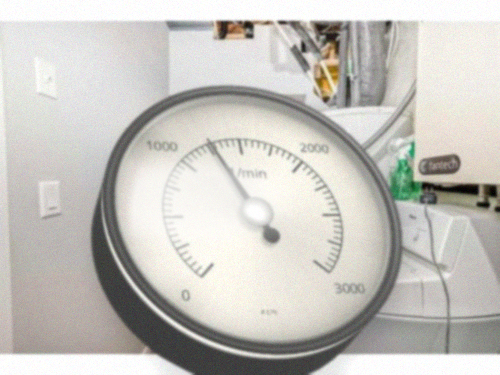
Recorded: 1250 rpm
